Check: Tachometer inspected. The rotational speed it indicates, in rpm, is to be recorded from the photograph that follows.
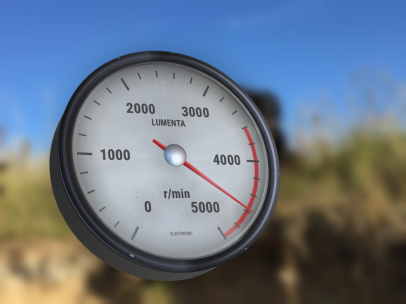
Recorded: 4600 rpm
